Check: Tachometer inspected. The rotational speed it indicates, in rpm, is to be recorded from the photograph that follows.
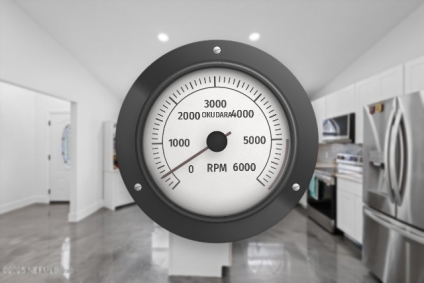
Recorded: 300 rpm
